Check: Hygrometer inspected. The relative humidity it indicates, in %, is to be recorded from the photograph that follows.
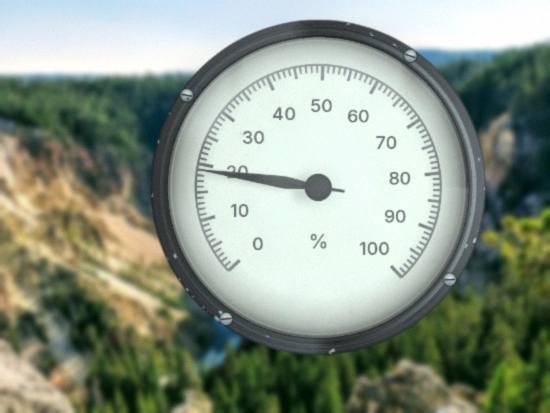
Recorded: 19 %
